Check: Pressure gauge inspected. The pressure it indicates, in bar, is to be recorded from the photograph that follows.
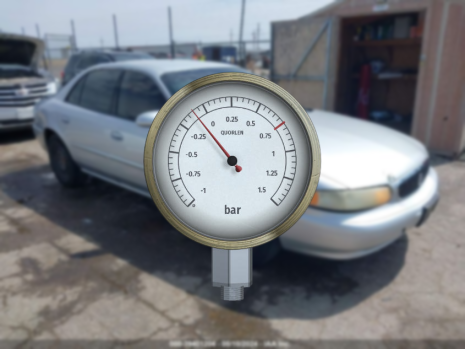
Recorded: -0.1 bar
